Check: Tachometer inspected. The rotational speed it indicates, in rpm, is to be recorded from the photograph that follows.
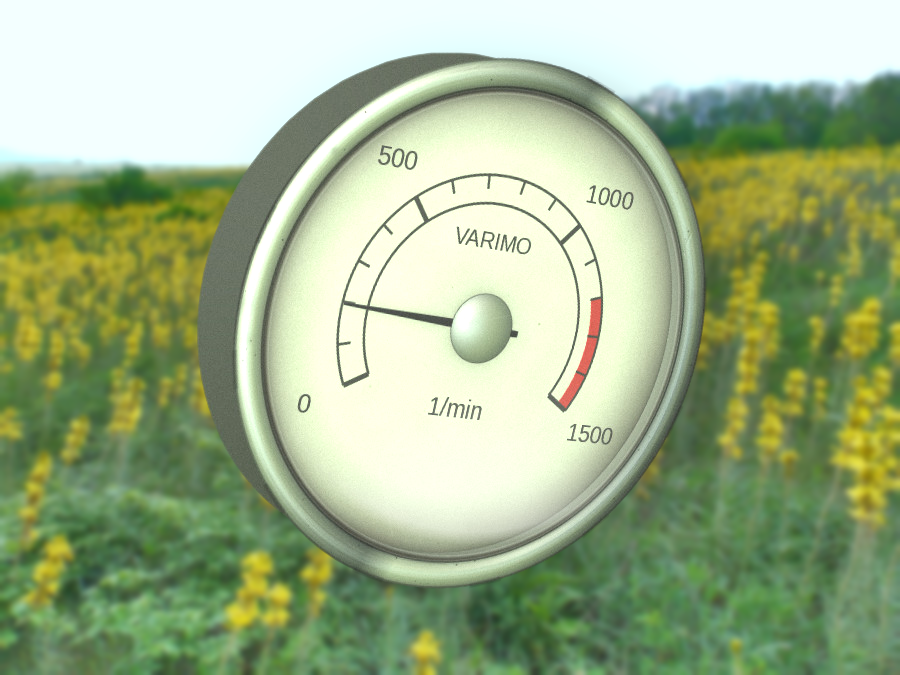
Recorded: 200 rpm
